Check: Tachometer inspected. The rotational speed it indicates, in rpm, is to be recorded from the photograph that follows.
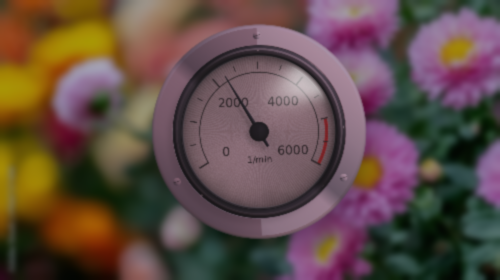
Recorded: 2250 rpm
